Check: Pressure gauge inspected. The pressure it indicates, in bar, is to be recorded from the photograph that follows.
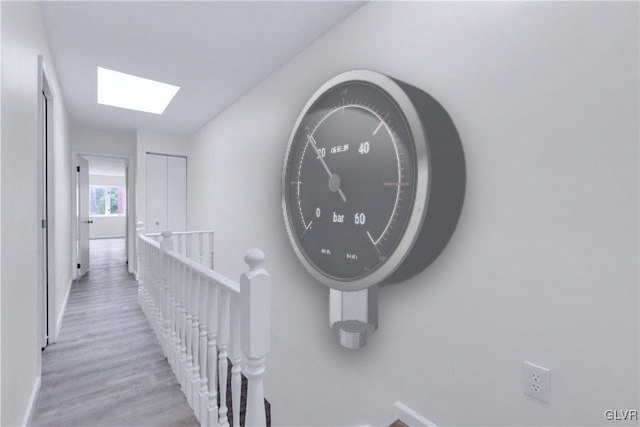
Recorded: 20 bar
